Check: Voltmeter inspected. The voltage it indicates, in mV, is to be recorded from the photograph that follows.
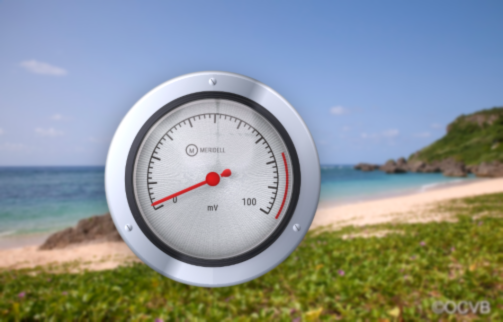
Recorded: 2 mV
